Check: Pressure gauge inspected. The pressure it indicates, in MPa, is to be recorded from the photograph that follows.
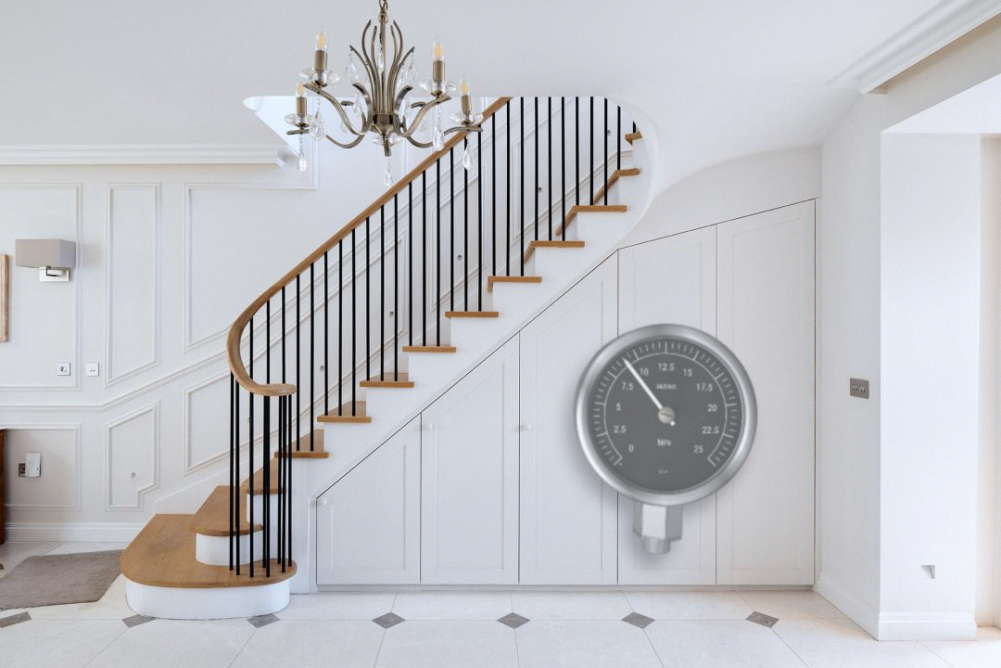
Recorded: 9 MPa
